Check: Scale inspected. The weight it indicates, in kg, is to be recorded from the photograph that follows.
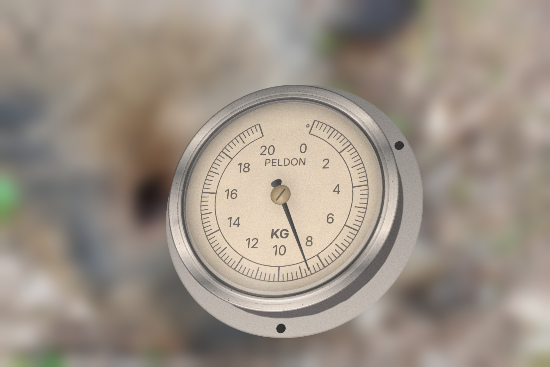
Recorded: 8.6 kg
